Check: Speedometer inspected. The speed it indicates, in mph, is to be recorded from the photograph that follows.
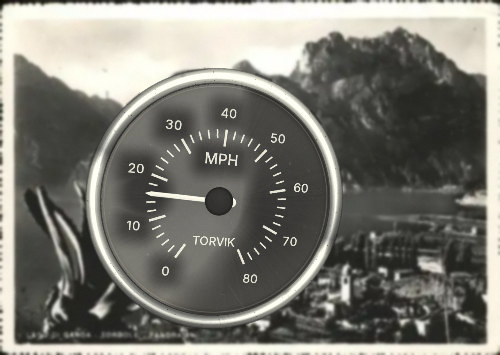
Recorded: 16 mph
